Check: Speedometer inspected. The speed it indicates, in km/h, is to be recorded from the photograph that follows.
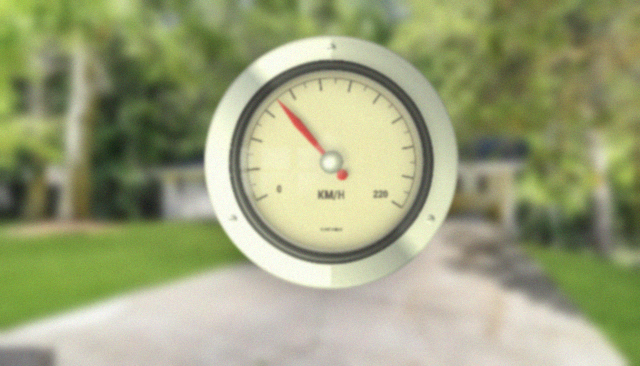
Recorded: 70 km/h
